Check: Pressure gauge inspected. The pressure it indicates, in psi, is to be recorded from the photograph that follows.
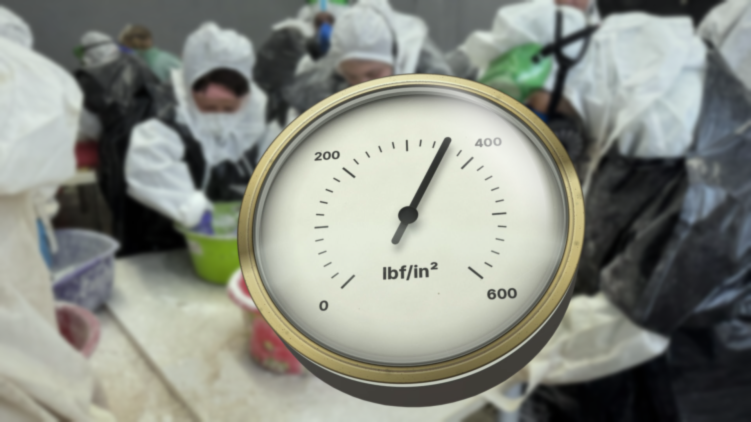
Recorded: 360 psi
